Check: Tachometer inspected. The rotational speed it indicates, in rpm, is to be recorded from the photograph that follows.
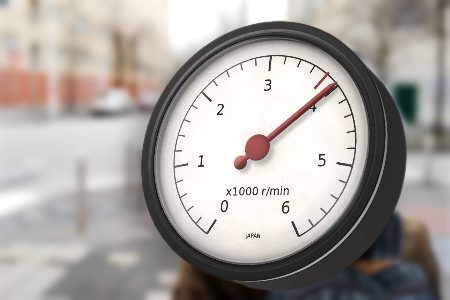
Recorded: 4000 rpm
